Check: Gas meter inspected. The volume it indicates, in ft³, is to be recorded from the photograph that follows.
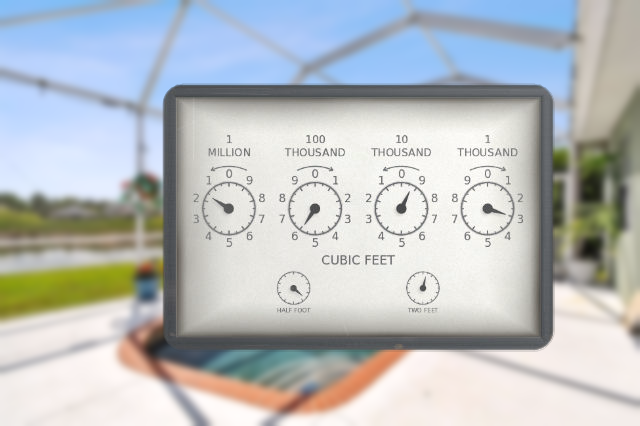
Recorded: 159300 ft³
